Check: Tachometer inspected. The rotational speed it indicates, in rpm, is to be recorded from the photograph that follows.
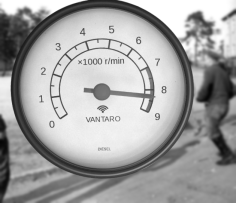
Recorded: 8250 rpm
